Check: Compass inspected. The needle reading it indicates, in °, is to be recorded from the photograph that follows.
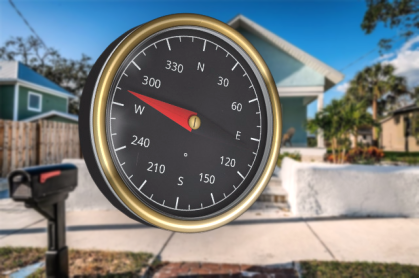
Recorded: 280 °
